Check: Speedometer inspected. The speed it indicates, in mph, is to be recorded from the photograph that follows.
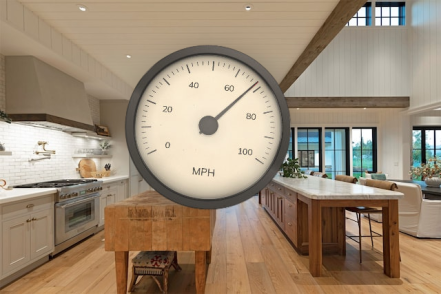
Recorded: 68 mph
